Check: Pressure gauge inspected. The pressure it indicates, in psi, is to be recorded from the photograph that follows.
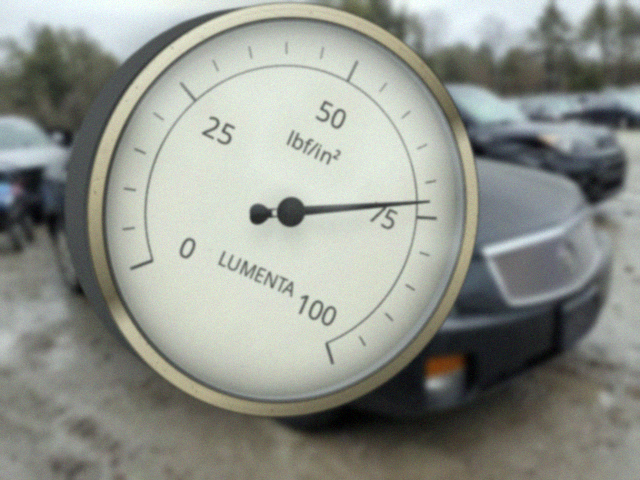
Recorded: 72.5 psi
